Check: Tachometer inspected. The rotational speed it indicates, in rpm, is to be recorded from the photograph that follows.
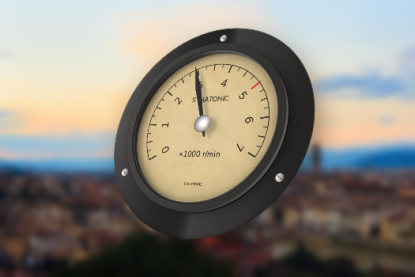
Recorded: 3000 rpm
